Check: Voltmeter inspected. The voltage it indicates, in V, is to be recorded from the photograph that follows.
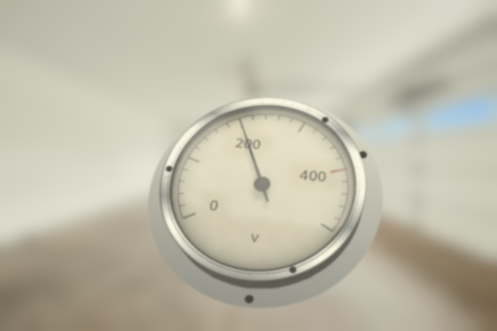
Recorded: 200 V
